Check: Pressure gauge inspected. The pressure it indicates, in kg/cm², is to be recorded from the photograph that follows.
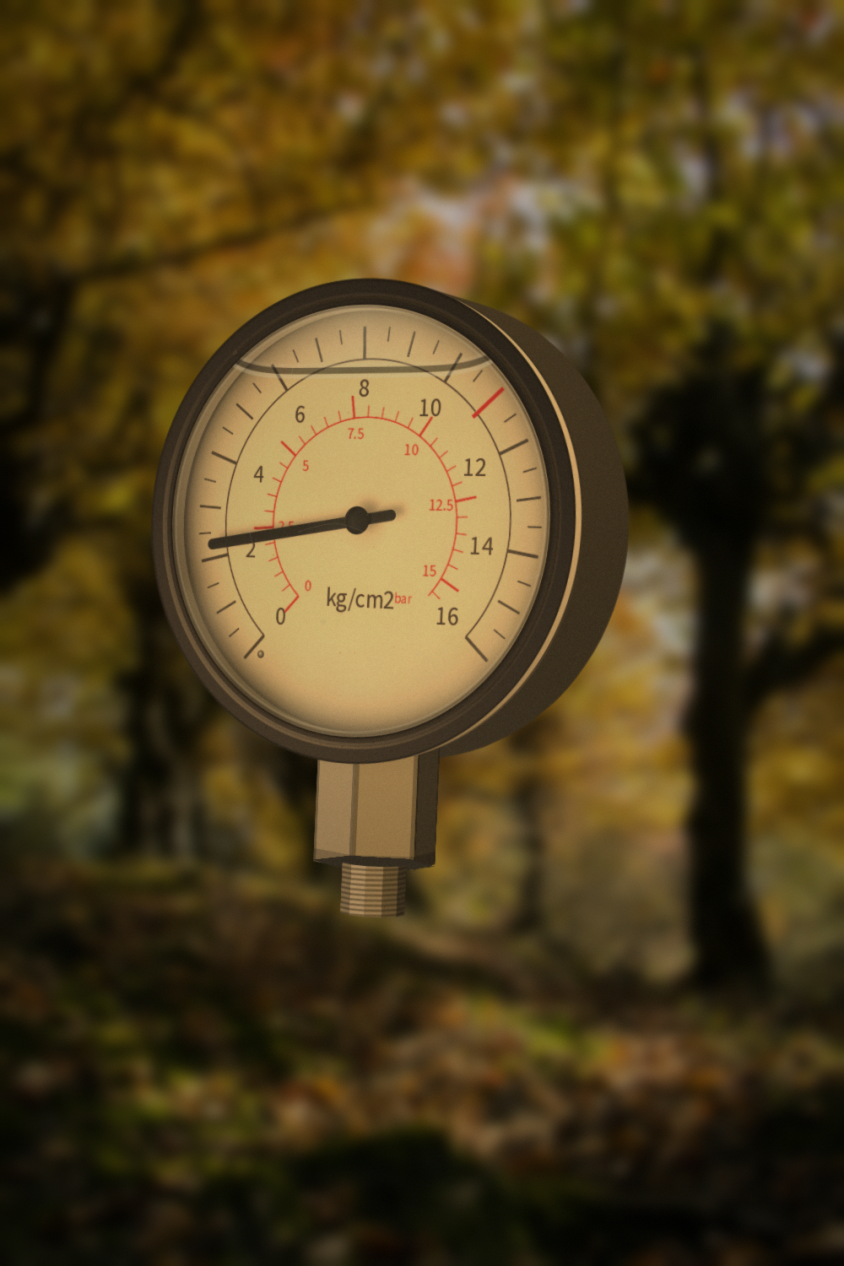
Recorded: 2.25 kg/cm²
